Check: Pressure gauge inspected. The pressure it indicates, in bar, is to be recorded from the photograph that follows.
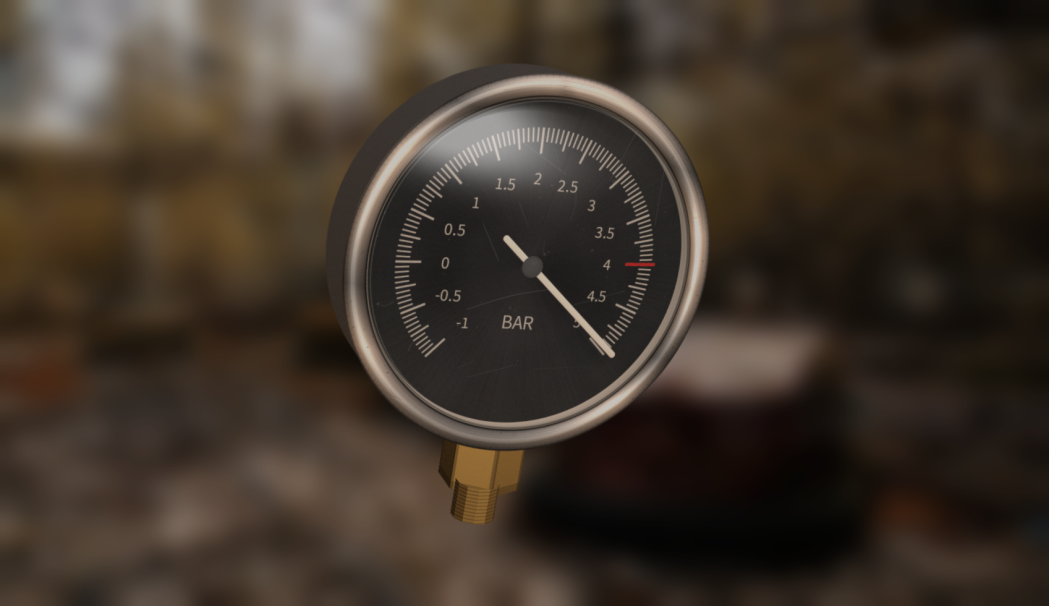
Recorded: 4.95 bar
